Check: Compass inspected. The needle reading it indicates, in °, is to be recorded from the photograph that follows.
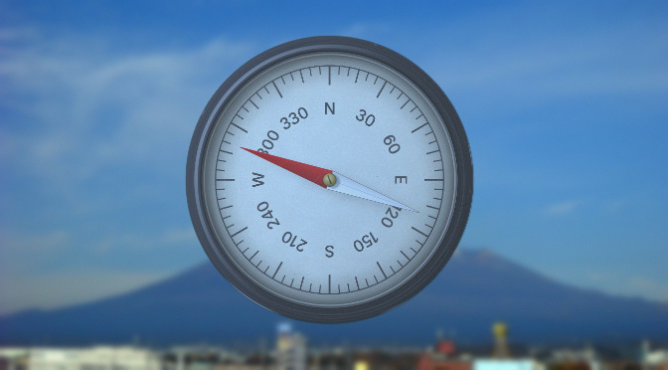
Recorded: 290 °
